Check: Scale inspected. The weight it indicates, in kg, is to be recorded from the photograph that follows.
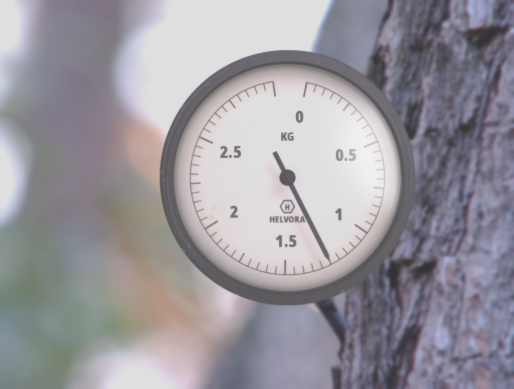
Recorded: 1.25 kg
